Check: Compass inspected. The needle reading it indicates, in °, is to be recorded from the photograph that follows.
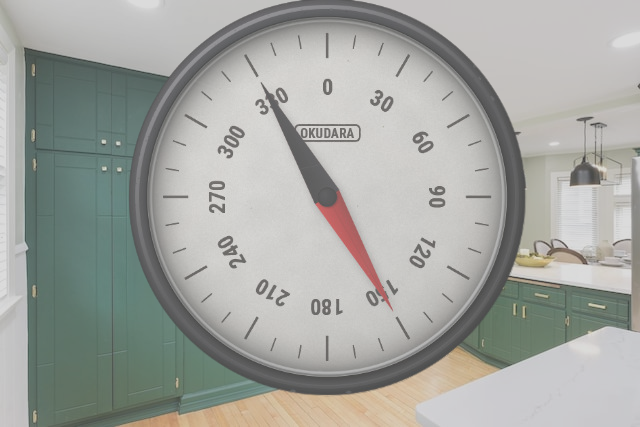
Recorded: 150 °
